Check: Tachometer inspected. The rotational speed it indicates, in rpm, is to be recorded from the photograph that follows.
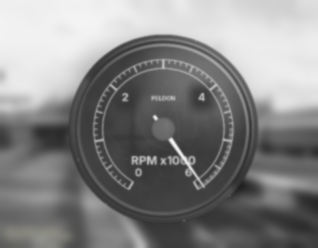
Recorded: 5900 rpm
